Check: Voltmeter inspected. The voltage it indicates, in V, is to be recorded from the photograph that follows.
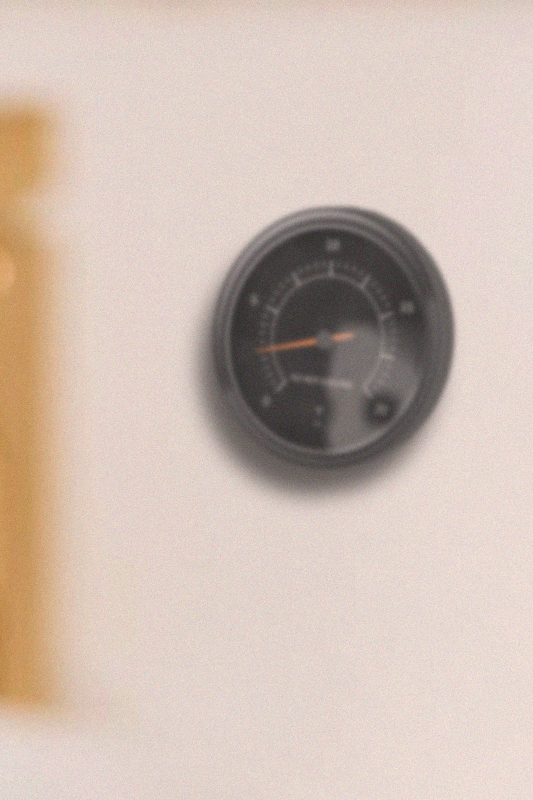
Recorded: 2.5 V
